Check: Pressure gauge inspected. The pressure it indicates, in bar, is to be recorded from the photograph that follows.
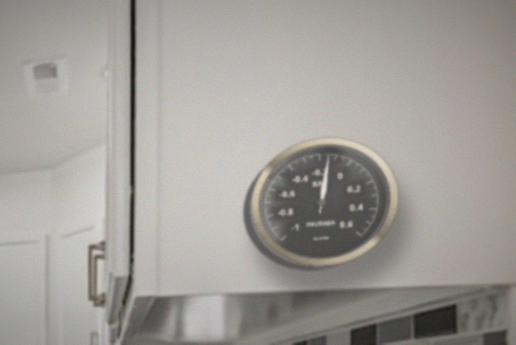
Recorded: -0.15 bar
